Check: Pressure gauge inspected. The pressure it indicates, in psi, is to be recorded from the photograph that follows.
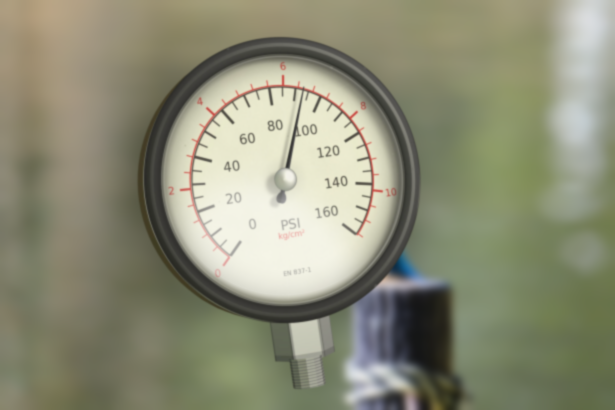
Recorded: 92.5 psi
